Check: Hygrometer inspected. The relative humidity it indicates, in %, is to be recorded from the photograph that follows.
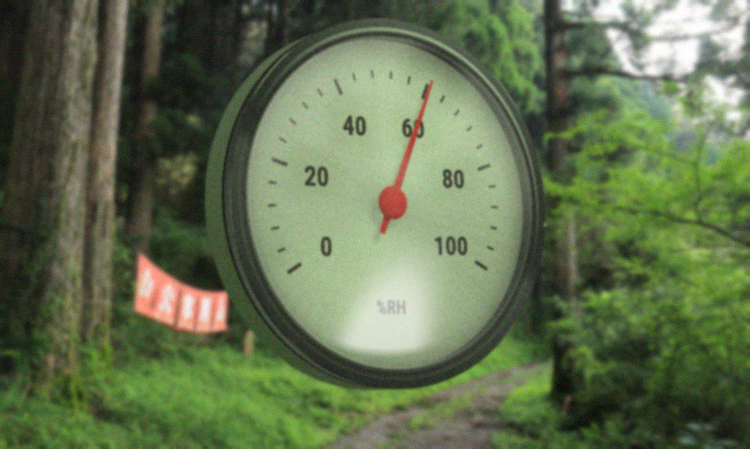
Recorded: 60 %
